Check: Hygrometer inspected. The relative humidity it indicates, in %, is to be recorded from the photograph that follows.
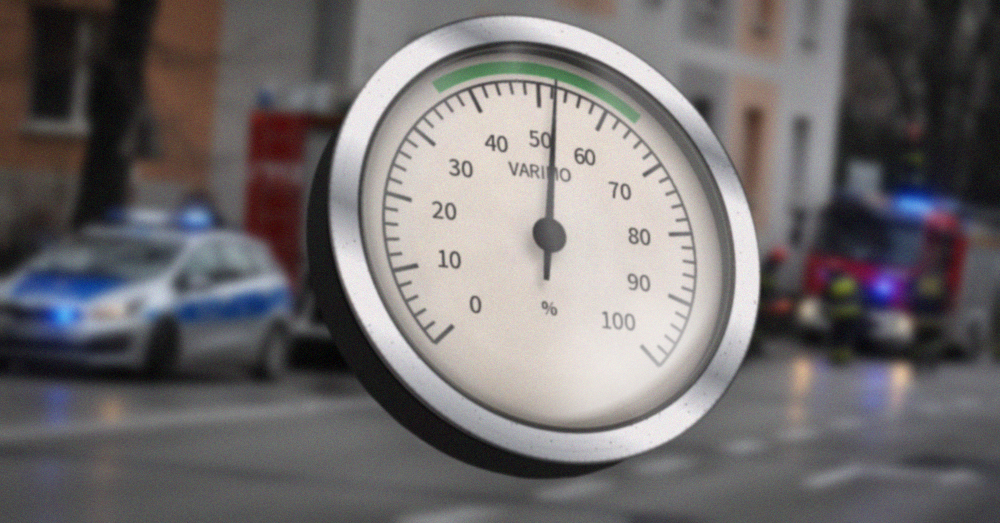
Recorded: 52 %
